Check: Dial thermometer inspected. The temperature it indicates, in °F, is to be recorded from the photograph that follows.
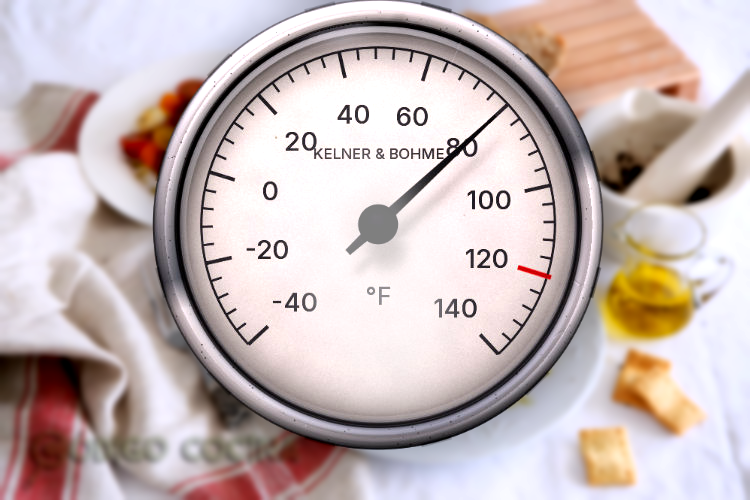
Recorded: 80 °F
